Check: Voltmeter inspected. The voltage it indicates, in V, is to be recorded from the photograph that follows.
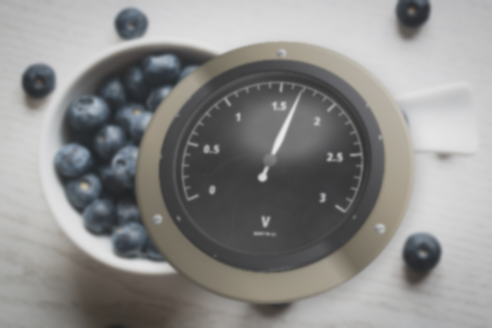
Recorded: 1.7 V
